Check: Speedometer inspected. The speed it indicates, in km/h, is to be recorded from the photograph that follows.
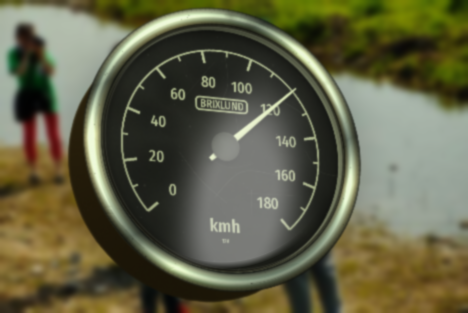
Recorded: 120 km/h
